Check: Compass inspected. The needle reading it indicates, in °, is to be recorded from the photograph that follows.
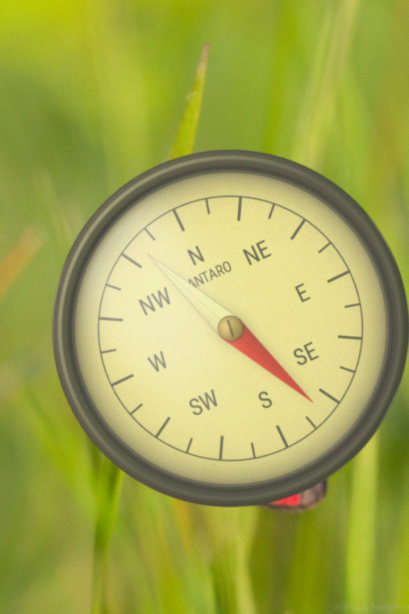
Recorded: 157.5 °
